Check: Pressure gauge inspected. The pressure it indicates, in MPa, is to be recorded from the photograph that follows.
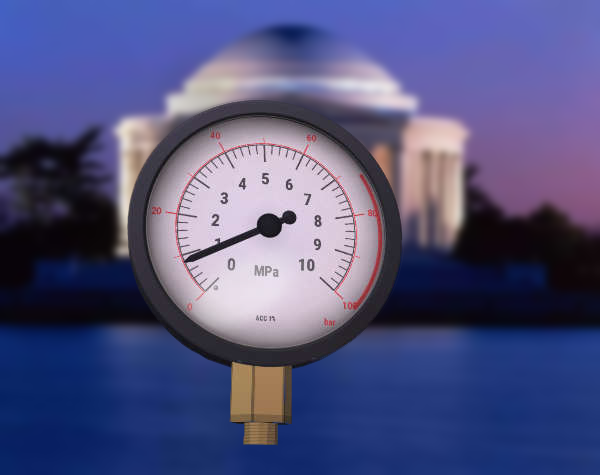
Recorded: 0.8 MPa
